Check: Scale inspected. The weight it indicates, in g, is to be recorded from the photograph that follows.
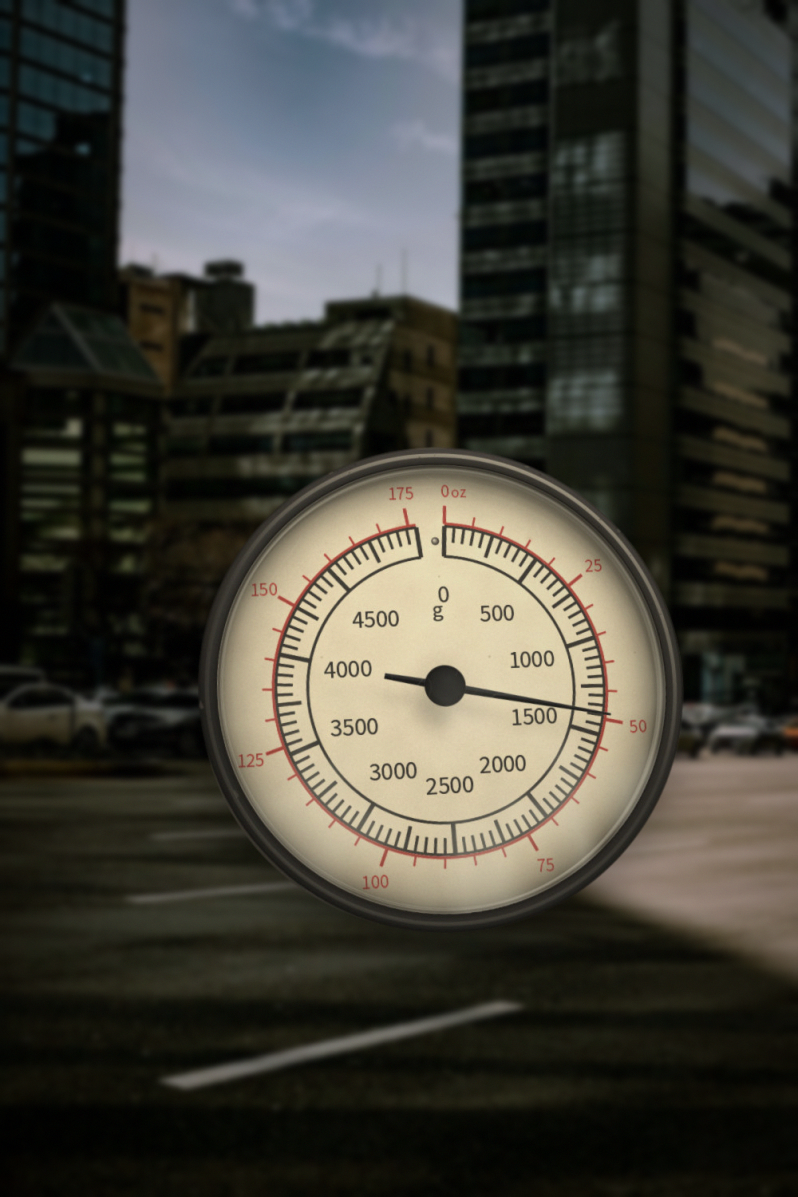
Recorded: 1400 g
